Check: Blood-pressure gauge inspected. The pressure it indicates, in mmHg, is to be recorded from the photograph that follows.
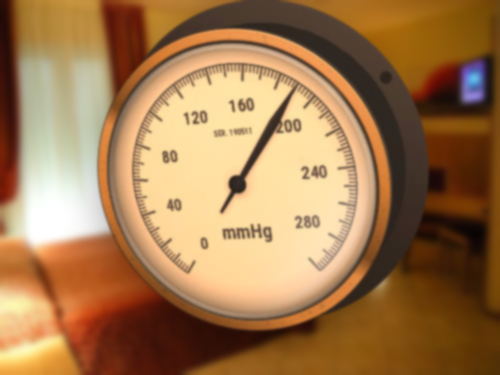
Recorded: 190 mmHg
